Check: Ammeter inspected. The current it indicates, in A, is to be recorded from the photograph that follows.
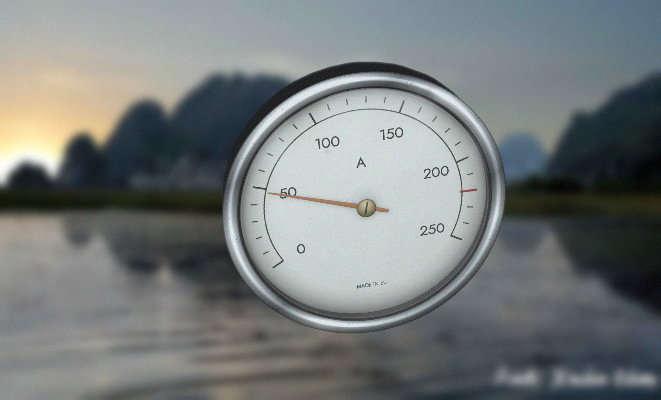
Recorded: 50 A
